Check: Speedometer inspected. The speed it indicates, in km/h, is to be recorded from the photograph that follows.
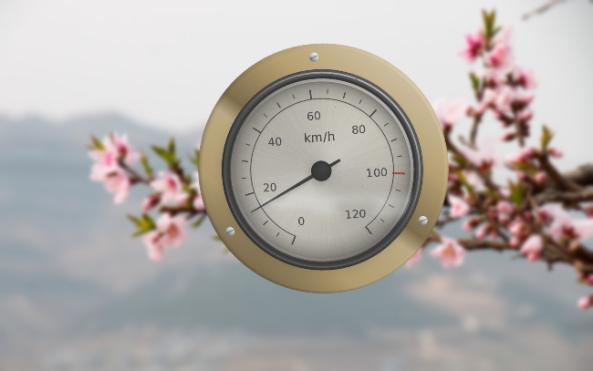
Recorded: 15 km/h
